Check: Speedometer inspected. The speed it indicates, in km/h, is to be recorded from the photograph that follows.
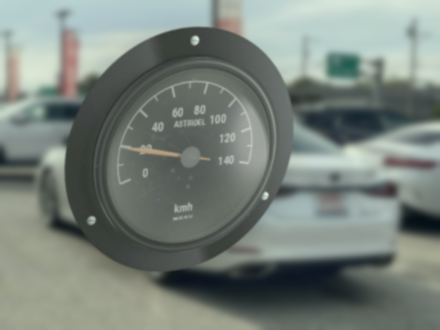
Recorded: 20 km/h
